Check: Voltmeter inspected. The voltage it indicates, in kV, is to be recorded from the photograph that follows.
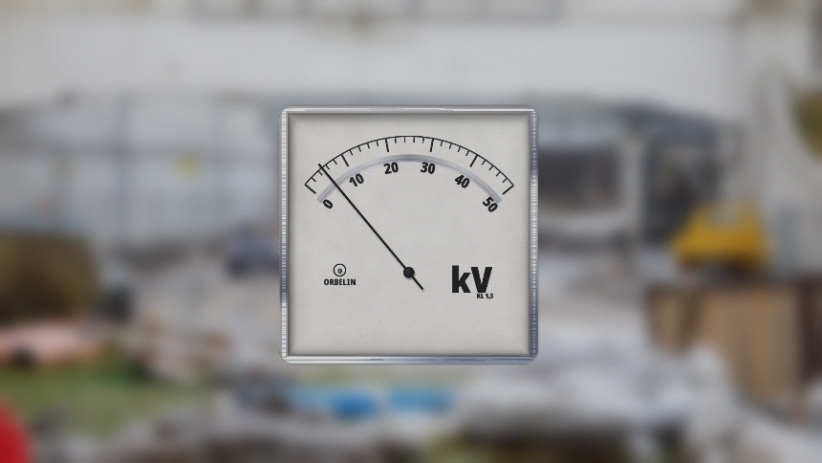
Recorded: 5 kV
